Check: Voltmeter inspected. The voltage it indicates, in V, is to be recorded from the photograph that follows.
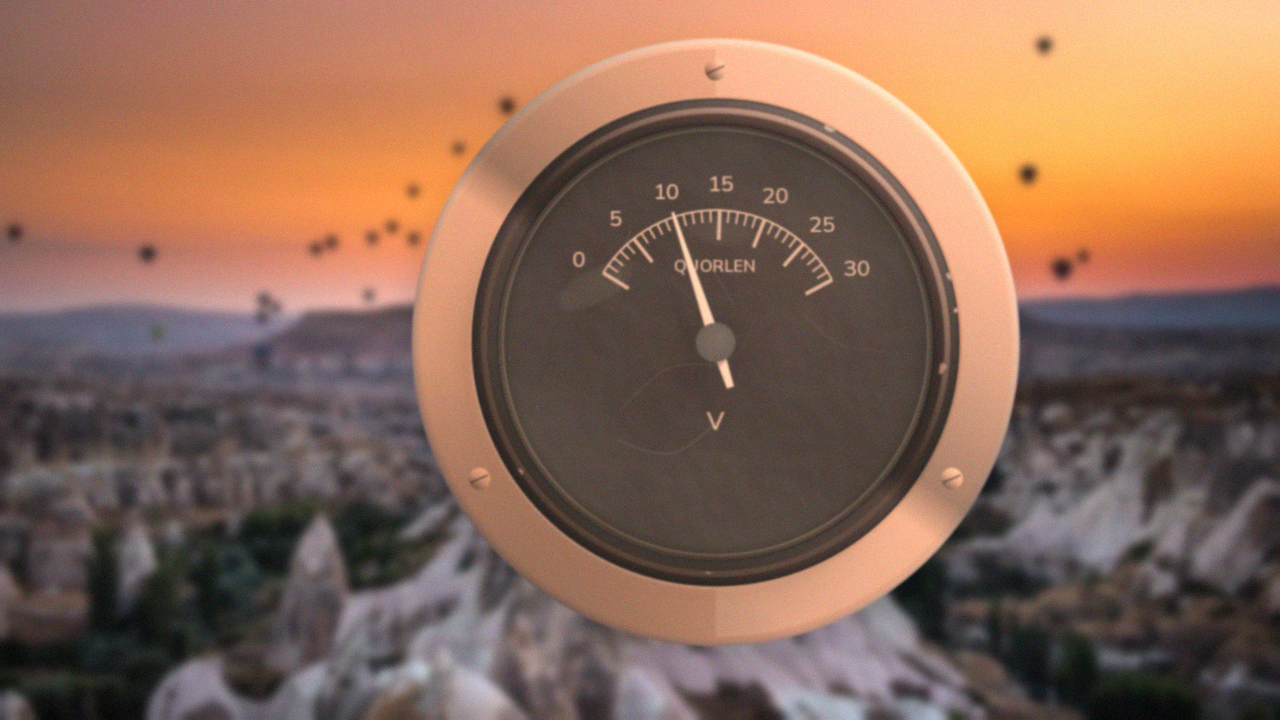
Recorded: 10 V
